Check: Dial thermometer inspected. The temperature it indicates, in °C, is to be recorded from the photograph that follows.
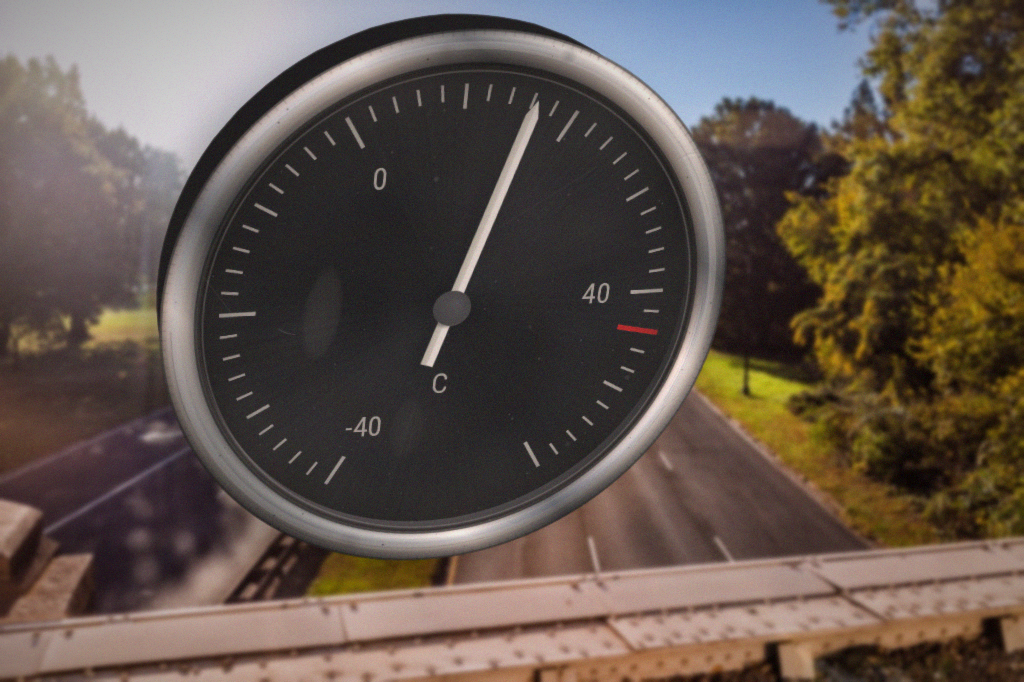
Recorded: 16 °C
